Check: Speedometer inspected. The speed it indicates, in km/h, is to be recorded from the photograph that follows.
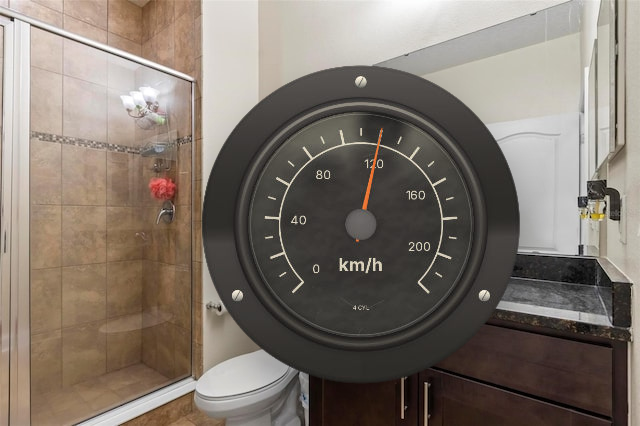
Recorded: 120 km/h
